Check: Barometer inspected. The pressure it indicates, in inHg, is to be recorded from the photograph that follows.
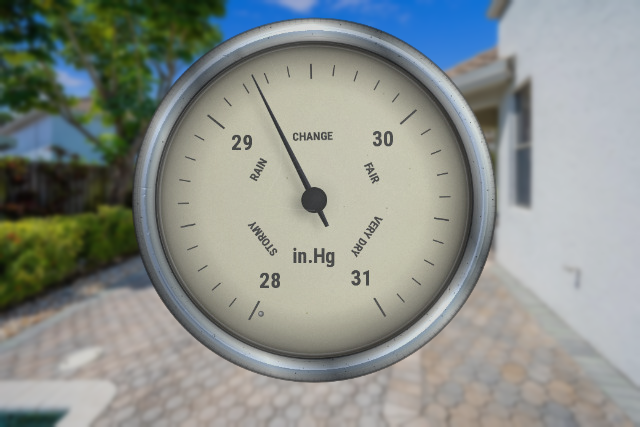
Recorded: 29.25 inHg
